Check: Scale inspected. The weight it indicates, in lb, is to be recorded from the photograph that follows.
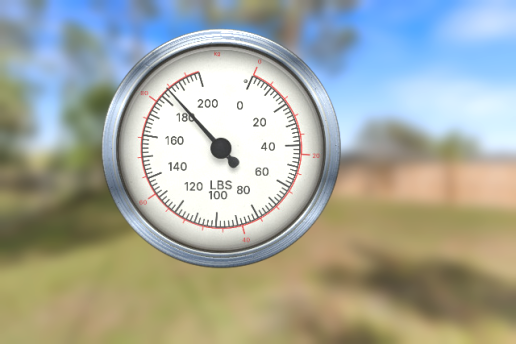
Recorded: 184 lb
